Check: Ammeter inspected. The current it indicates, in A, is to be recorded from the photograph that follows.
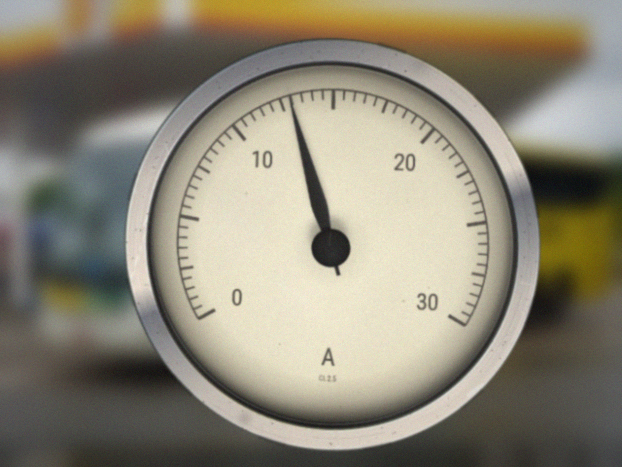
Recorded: 13 A
